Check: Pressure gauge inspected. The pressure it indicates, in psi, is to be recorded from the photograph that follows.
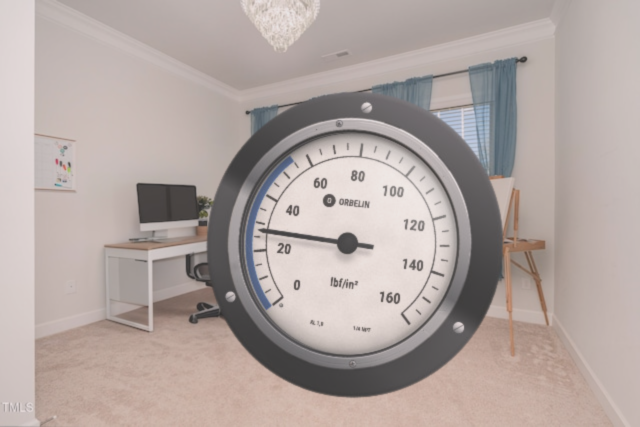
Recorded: 27.5 psi
